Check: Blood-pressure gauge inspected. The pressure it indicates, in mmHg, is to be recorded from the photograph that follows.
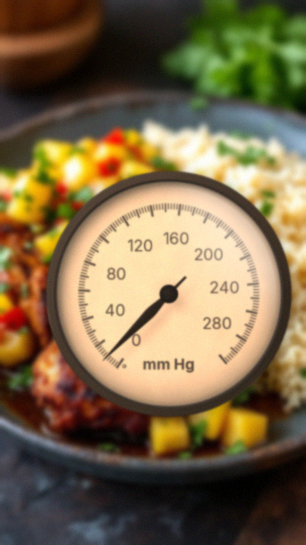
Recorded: 10 mmHg
